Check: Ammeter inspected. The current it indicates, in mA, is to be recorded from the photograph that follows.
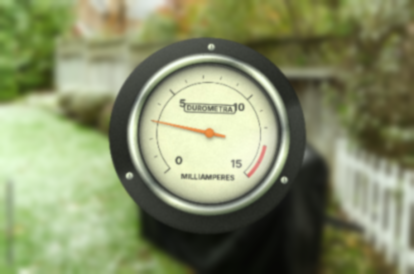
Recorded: 3 mA
